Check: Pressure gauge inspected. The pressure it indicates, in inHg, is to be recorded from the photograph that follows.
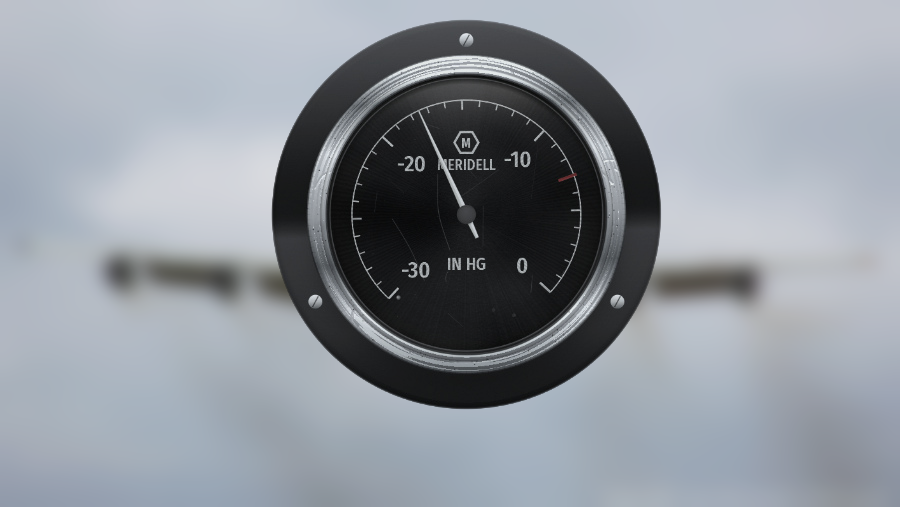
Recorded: -17.5 inHg
